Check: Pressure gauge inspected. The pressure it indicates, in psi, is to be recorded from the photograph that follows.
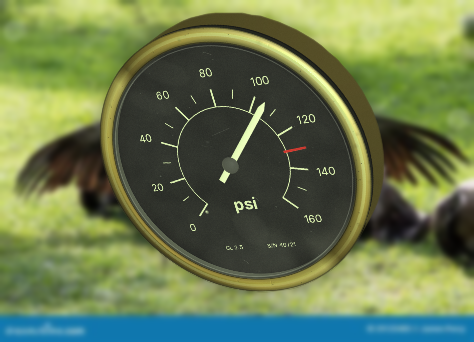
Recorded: 105 psi
